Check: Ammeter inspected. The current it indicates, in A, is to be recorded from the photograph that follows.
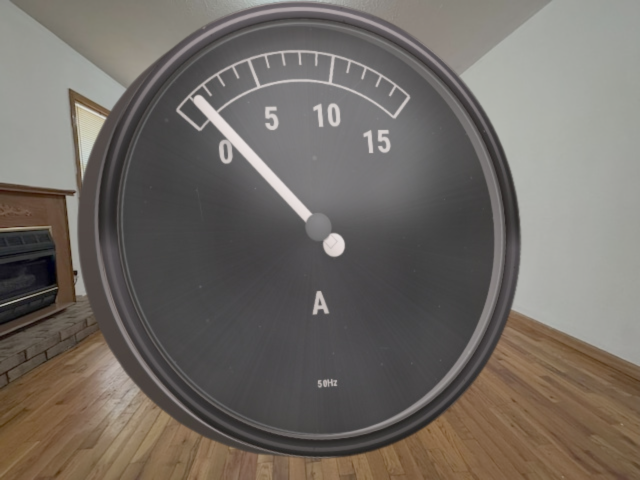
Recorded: 1 A
